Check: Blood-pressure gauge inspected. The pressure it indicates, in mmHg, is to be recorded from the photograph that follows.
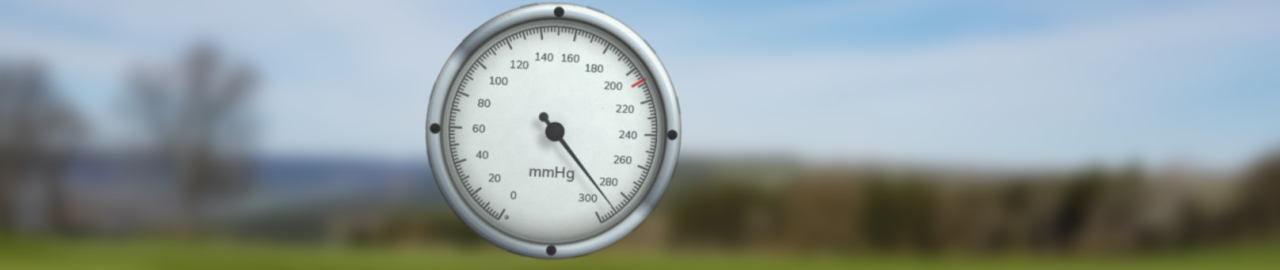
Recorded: 290 mmHg
